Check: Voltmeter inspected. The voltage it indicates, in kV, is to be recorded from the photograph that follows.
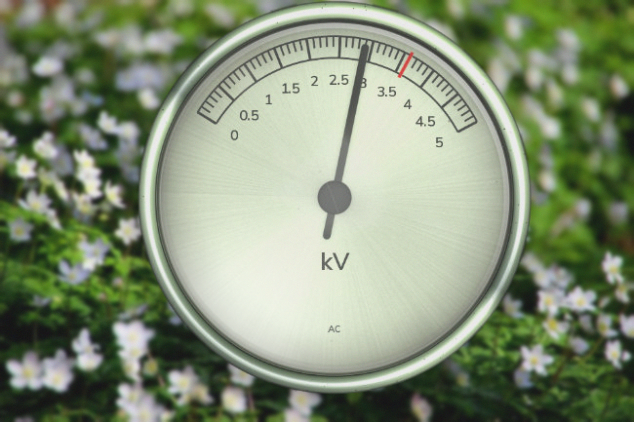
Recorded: 2.9 kV
